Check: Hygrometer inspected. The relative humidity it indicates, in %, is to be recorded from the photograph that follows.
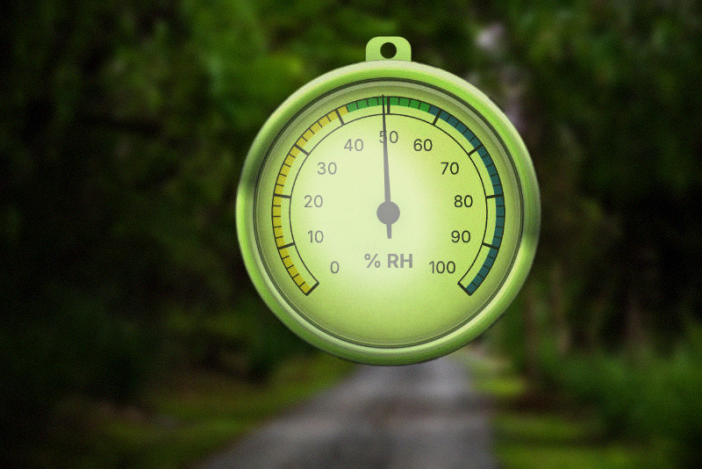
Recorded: 49 %
